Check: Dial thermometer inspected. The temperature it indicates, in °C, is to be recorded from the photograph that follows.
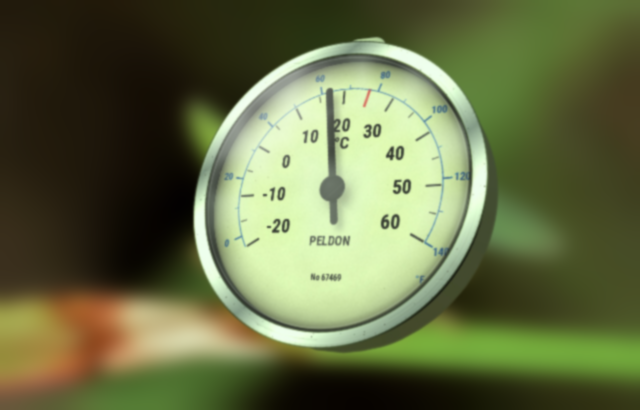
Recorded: 17.5 °C
